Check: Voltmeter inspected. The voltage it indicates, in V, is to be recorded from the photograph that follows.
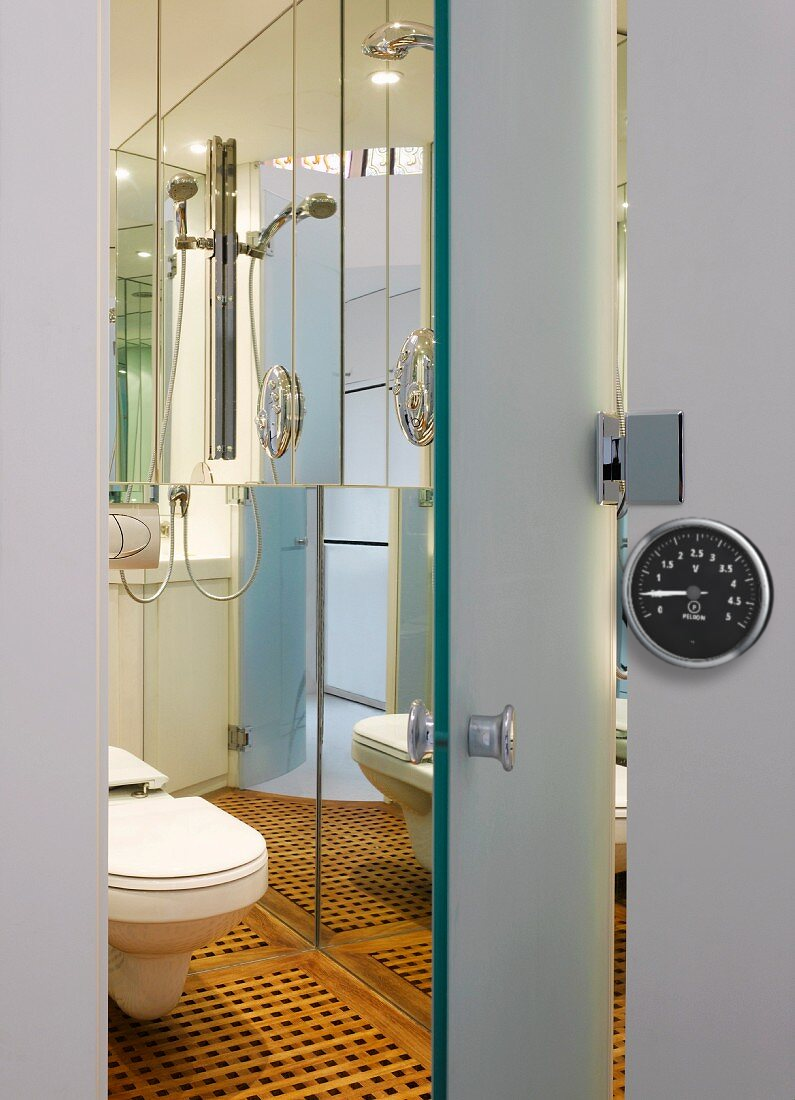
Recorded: 0.5 V
